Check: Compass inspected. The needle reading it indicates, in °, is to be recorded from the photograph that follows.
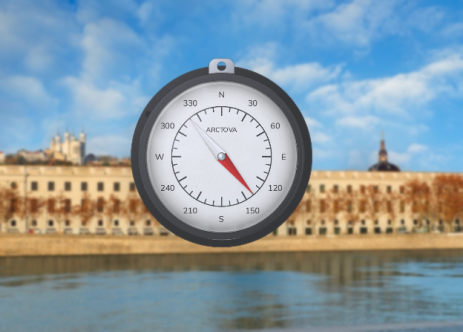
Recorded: 140 °
